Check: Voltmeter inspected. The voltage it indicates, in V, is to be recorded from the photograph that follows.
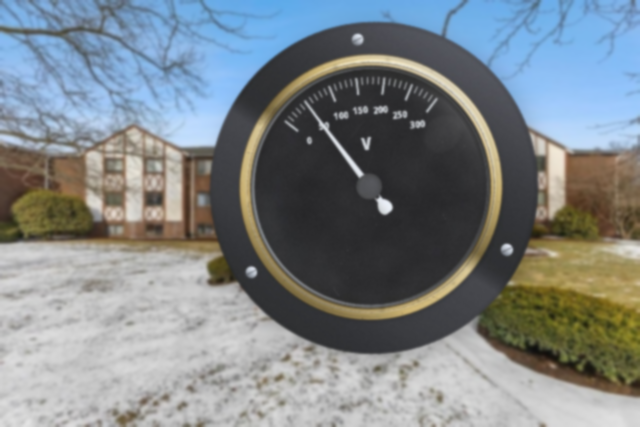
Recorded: 50 V
